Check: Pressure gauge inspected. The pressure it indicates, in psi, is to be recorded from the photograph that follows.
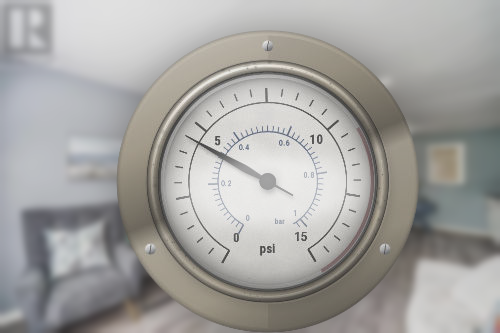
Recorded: 4.5 psi
